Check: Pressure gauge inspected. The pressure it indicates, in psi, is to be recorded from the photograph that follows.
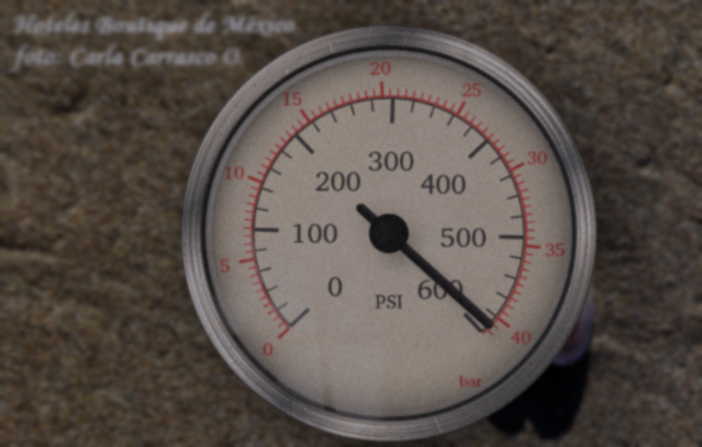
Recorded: 590 psi
